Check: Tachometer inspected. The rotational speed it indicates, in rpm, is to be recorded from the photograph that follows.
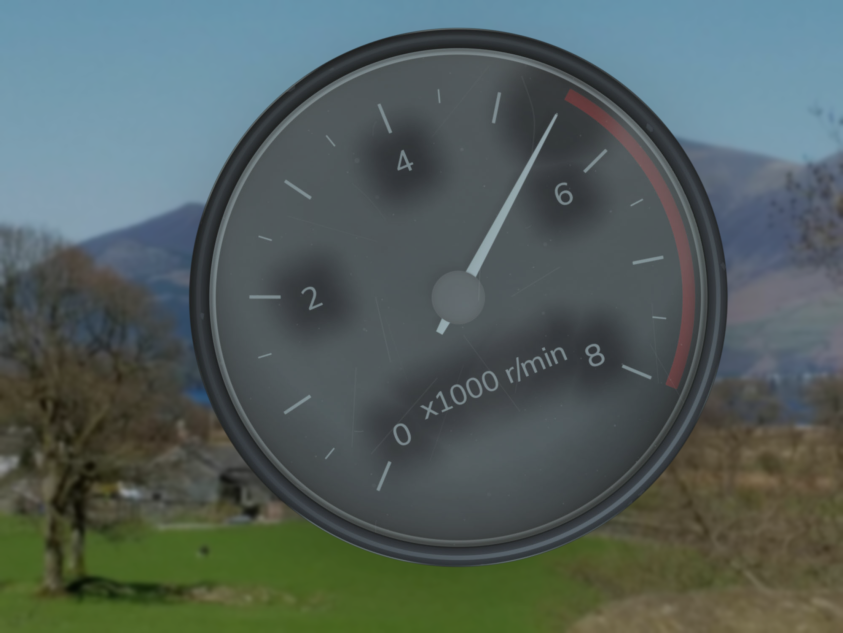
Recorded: 5500 rpm
